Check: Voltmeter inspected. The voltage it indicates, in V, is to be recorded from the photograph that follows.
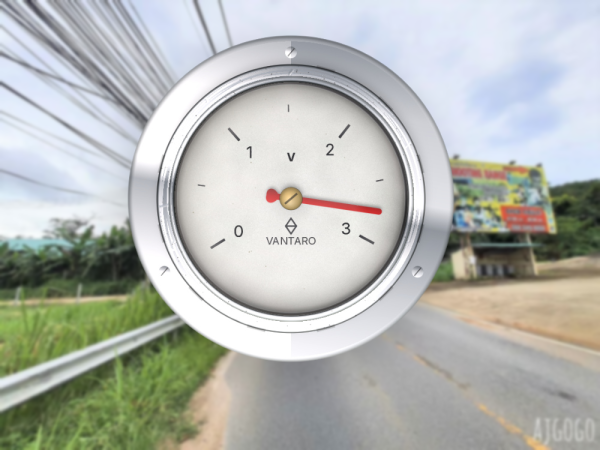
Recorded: 2.75 V
